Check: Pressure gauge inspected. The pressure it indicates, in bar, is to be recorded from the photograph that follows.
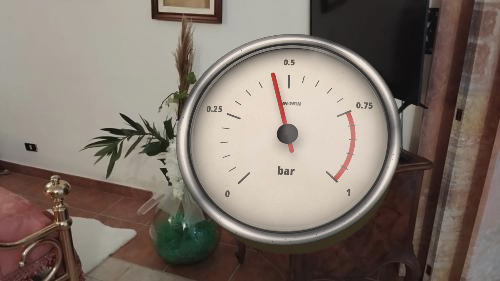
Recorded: 0.45 bar
